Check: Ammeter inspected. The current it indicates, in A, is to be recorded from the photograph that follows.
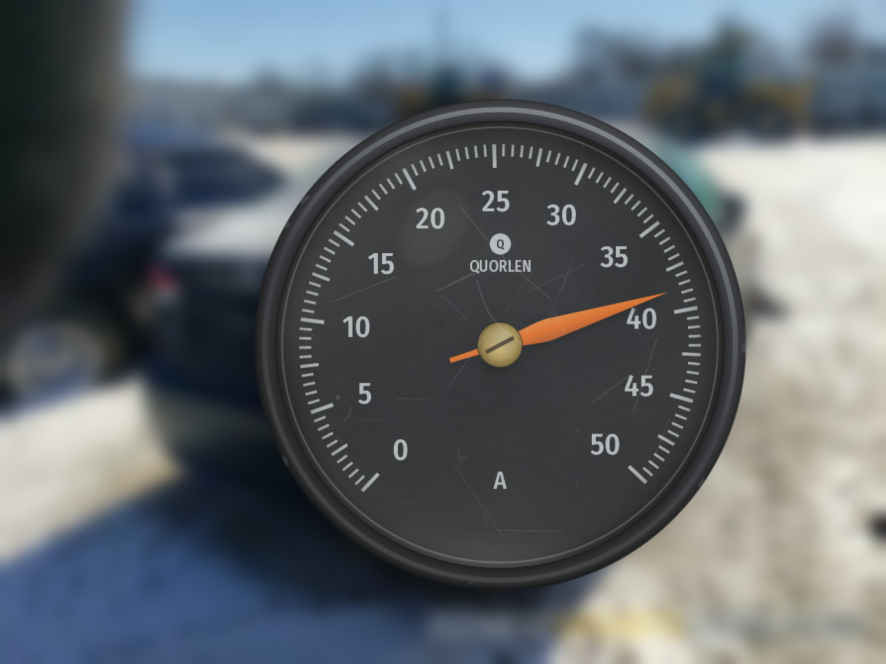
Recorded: 38.75 A
